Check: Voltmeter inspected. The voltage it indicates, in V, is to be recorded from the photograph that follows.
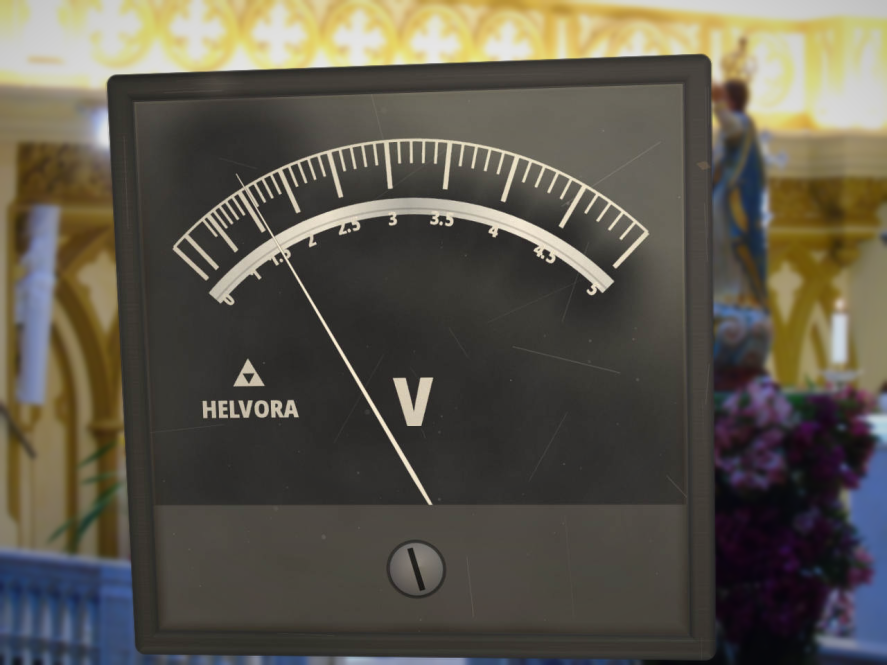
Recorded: 1.6 V
